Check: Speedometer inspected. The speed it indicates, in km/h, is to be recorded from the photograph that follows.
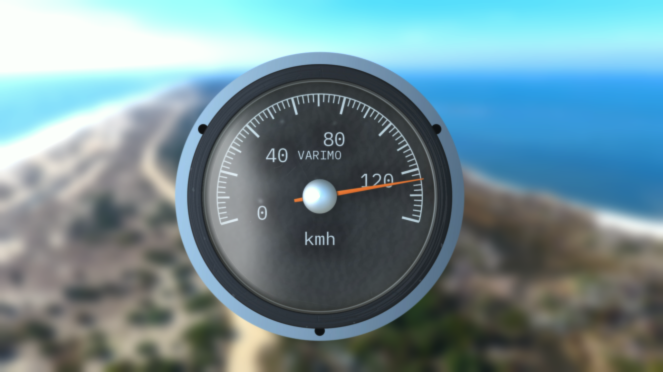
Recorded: 124 km/h
